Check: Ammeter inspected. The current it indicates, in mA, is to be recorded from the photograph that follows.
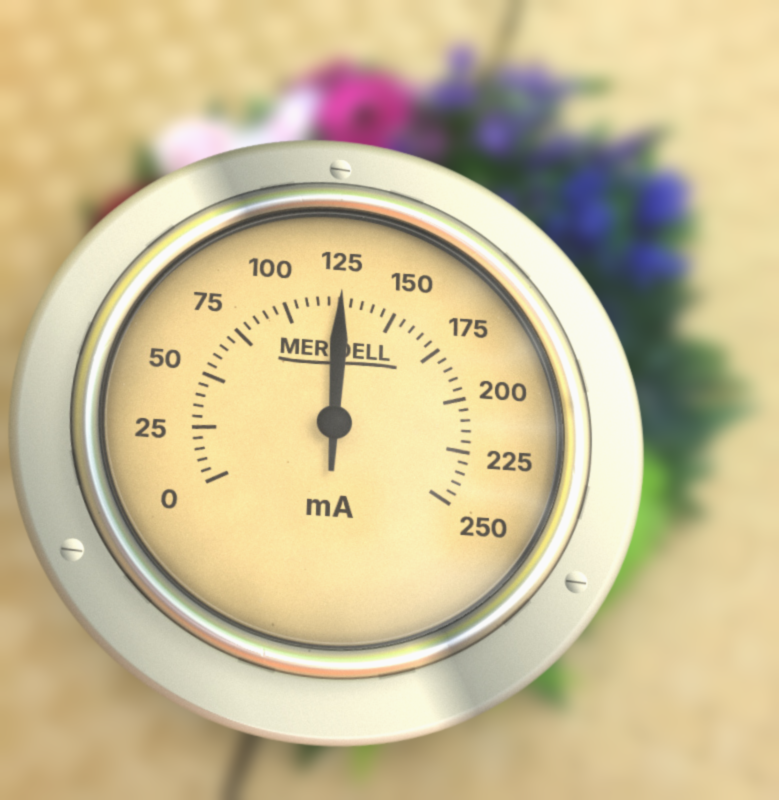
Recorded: 125 mA
